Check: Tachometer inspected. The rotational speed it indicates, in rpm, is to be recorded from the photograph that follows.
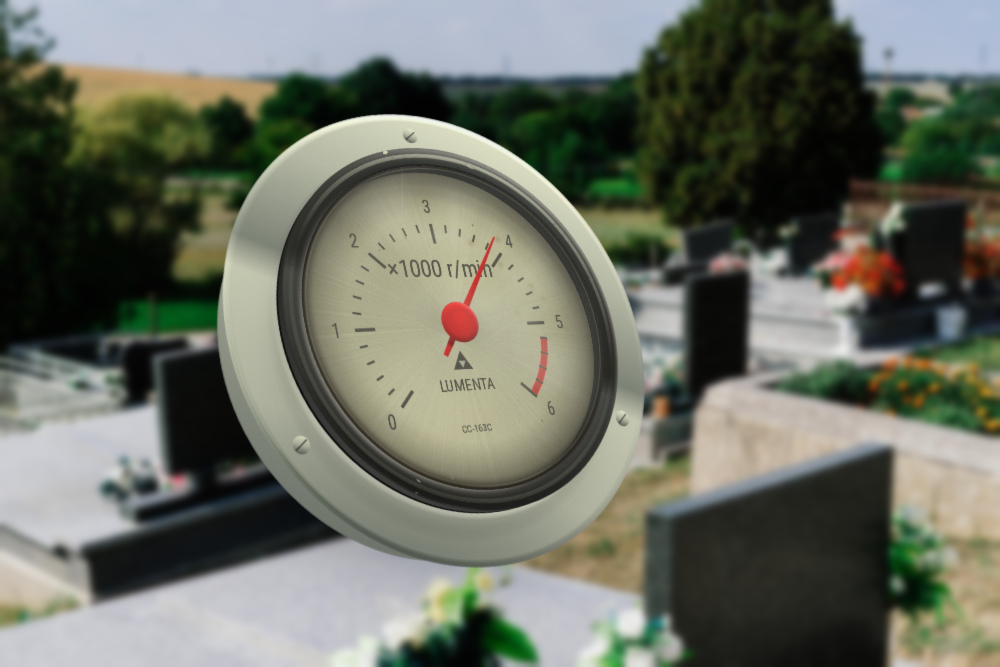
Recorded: 3800 rpm
